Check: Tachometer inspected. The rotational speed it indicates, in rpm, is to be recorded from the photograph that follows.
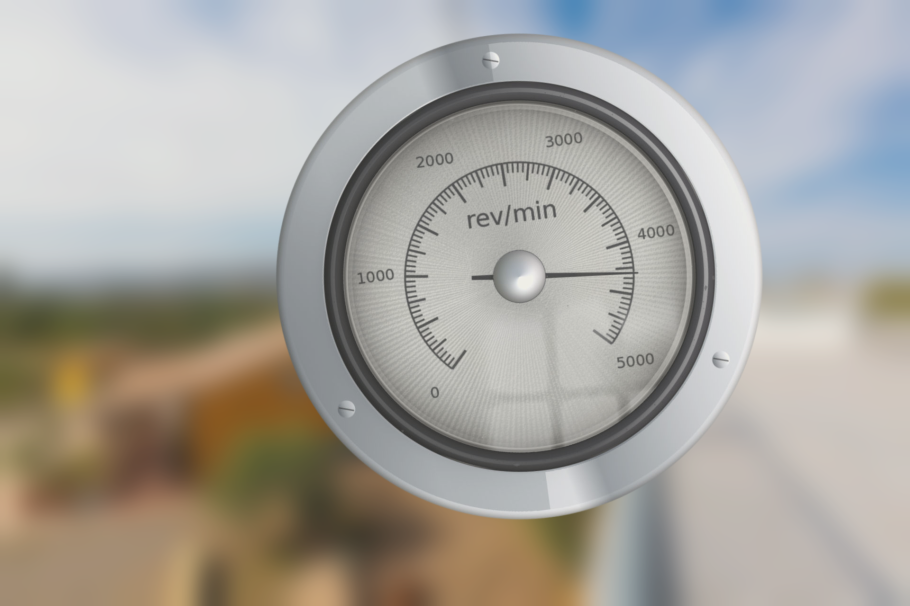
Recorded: 4300 rpm
